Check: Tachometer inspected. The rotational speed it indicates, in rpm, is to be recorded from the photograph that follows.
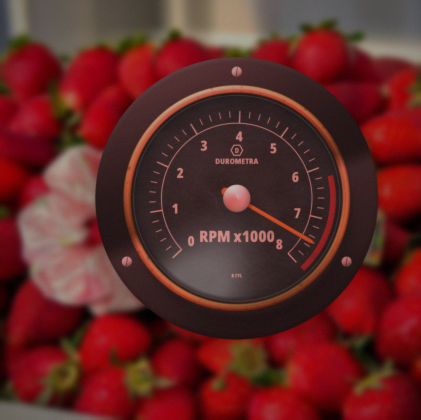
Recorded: 7500 rpm
